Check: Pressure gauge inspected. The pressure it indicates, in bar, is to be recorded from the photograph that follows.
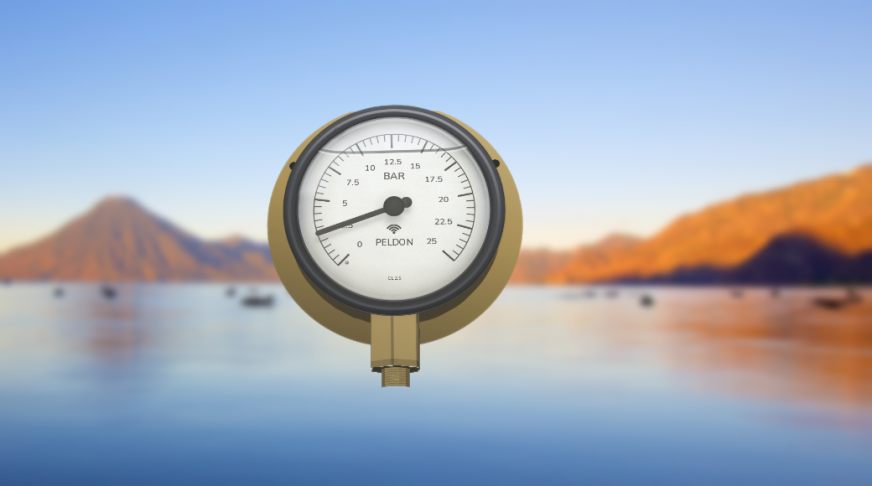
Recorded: 2.5 bar
